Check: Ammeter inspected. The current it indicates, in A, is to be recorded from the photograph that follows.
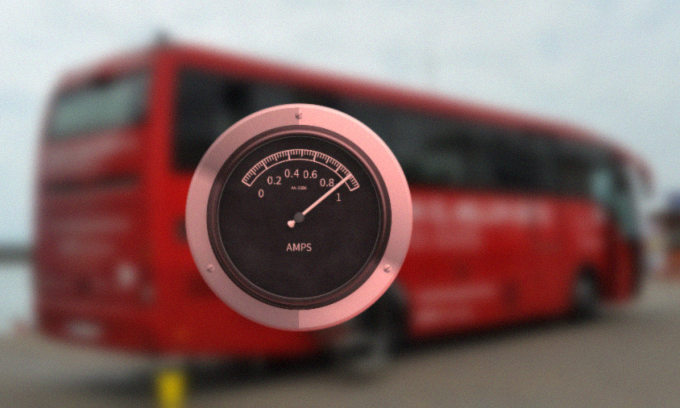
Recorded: 0.9 A
